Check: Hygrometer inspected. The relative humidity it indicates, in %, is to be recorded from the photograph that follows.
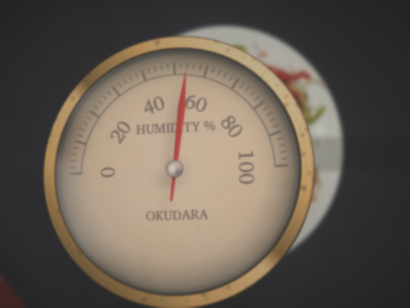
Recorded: 54 %
